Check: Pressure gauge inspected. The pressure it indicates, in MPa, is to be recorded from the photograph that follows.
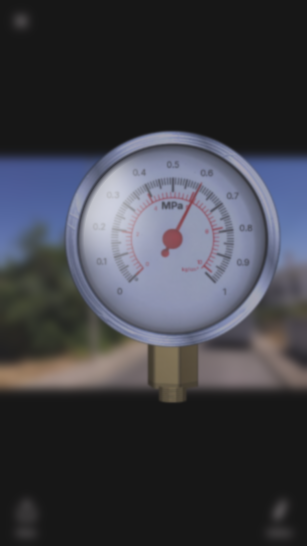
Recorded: 0.6 MPa
